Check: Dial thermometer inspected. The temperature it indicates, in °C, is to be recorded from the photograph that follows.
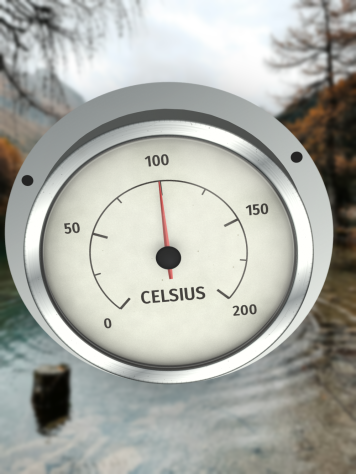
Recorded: 100 °C
